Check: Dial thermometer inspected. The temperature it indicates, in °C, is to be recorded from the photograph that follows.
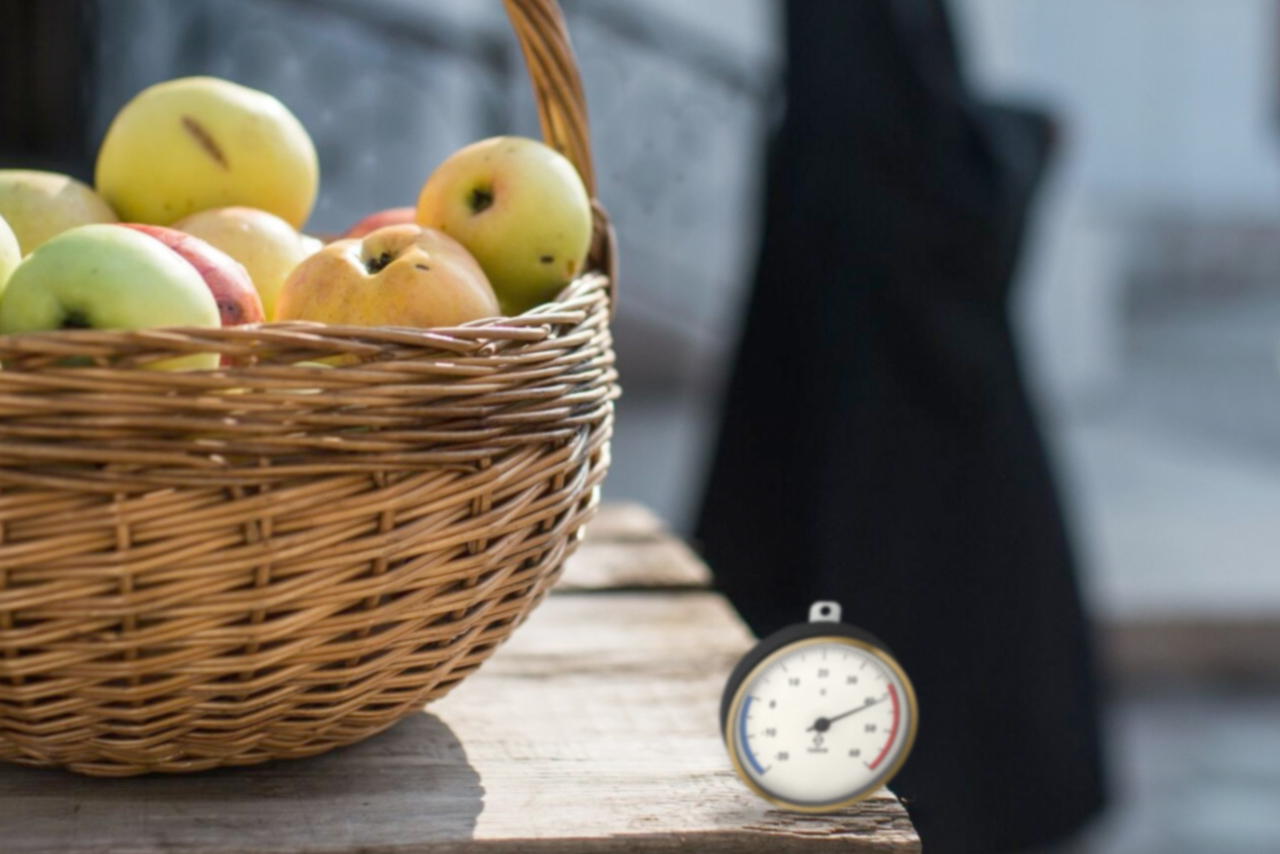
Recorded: 40 °C
